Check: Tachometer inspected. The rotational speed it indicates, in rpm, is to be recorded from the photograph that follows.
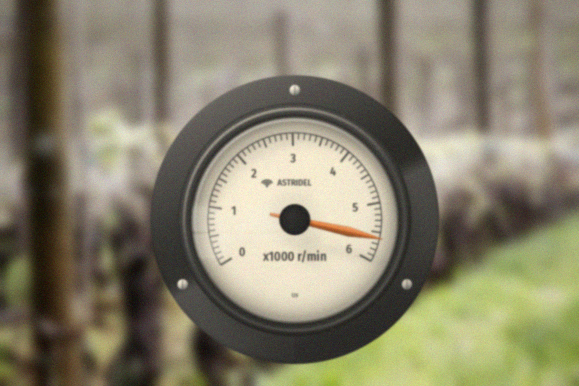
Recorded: 5600 rpm
